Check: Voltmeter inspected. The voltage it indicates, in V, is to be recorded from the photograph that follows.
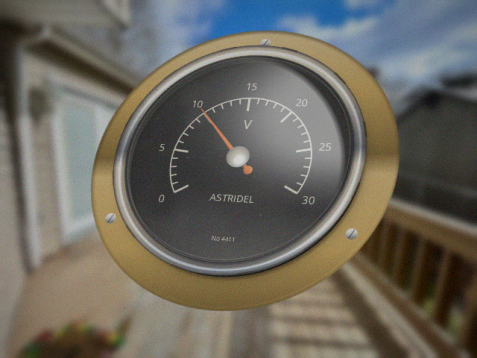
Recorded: 10 V
